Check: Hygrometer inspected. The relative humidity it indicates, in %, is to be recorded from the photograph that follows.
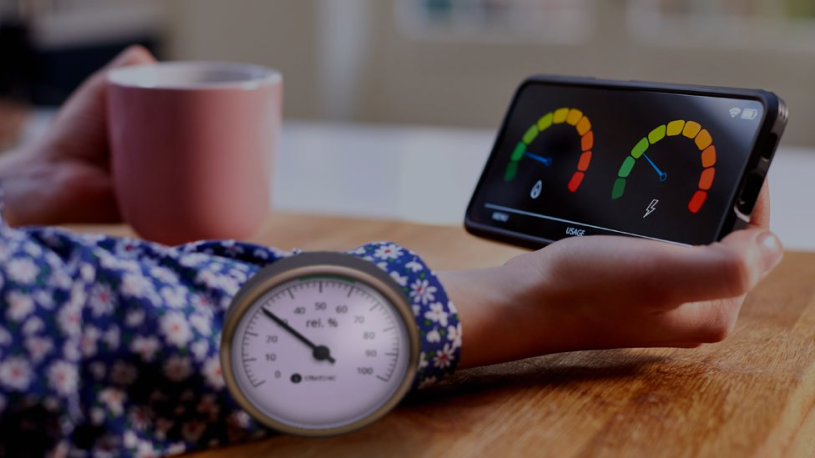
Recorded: 30 %
